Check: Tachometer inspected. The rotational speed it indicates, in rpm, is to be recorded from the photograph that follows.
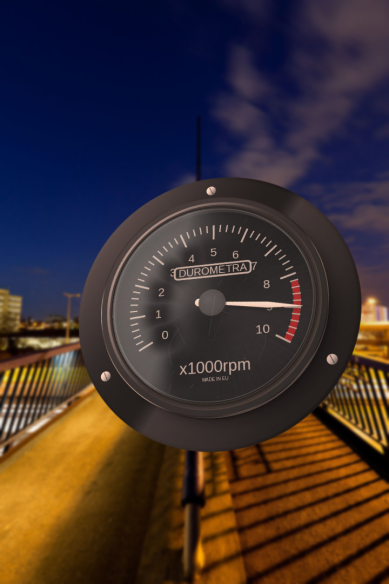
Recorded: 9000 rpm
